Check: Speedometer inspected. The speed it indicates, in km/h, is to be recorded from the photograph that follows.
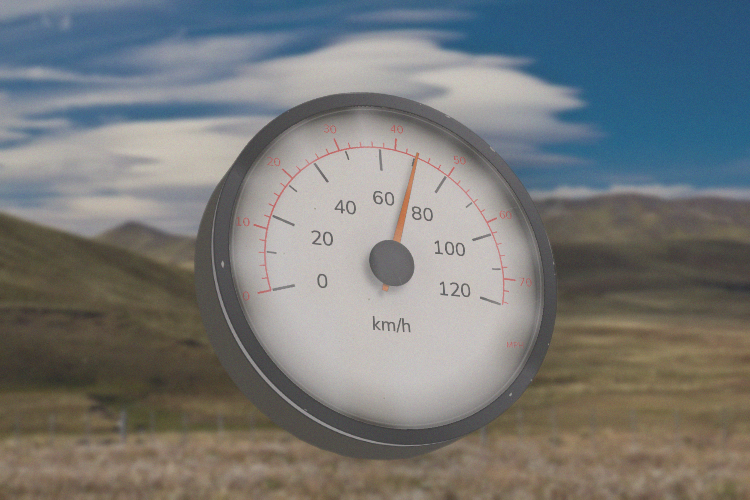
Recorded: 70 km/h
